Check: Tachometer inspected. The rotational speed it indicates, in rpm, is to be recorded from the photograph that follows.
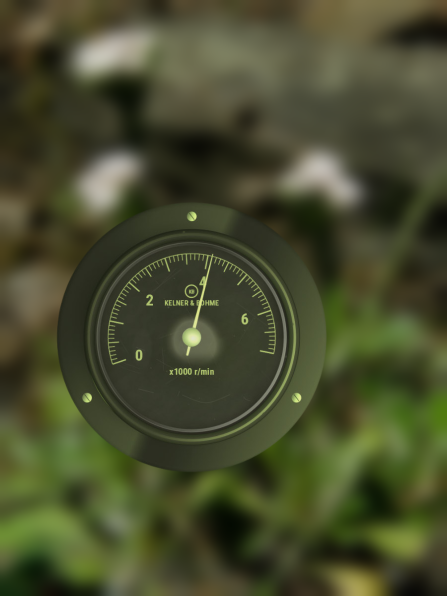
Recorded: 4100 rpm
